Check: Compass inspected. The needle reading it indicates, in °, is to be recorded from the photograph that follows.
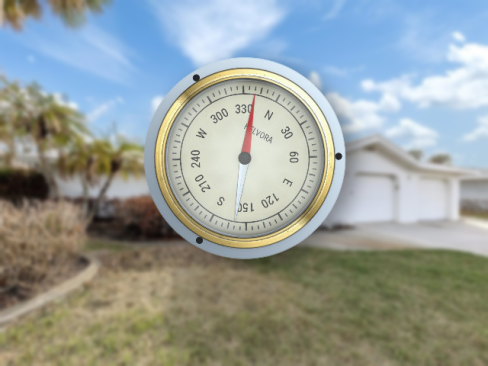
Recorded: 340 °
